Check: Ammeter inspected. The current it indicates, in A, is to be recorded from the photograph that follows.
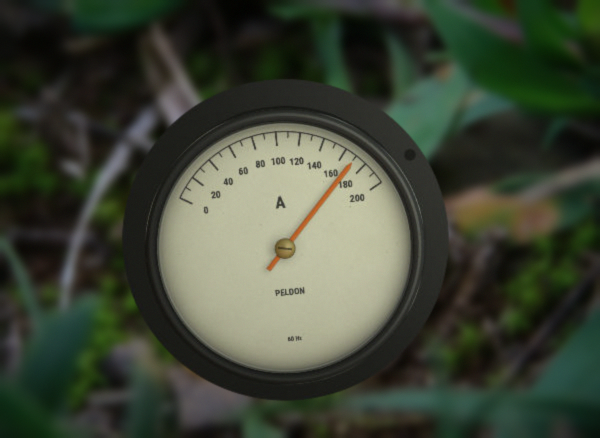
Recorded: 170 A
